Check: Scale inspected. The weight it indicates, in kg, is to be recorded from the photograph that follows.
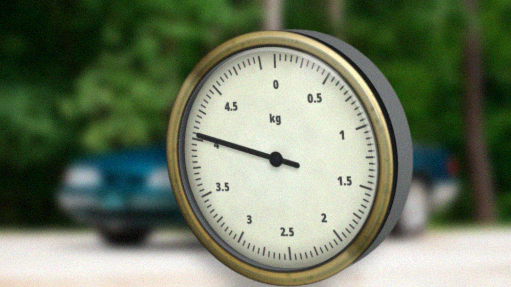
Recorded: 4.05 kg
